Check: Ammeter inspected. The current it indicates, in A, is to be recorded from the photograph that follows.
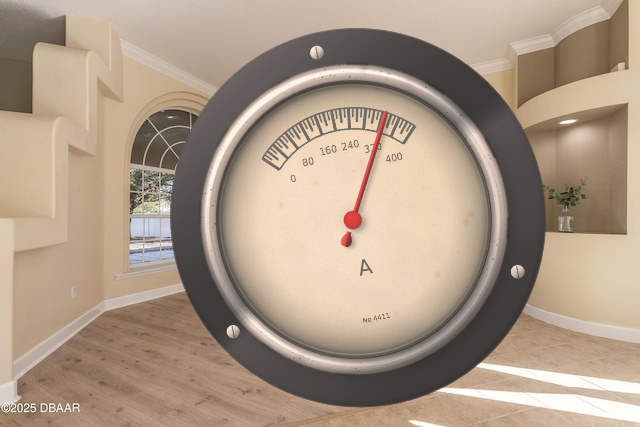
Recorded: 330 A
